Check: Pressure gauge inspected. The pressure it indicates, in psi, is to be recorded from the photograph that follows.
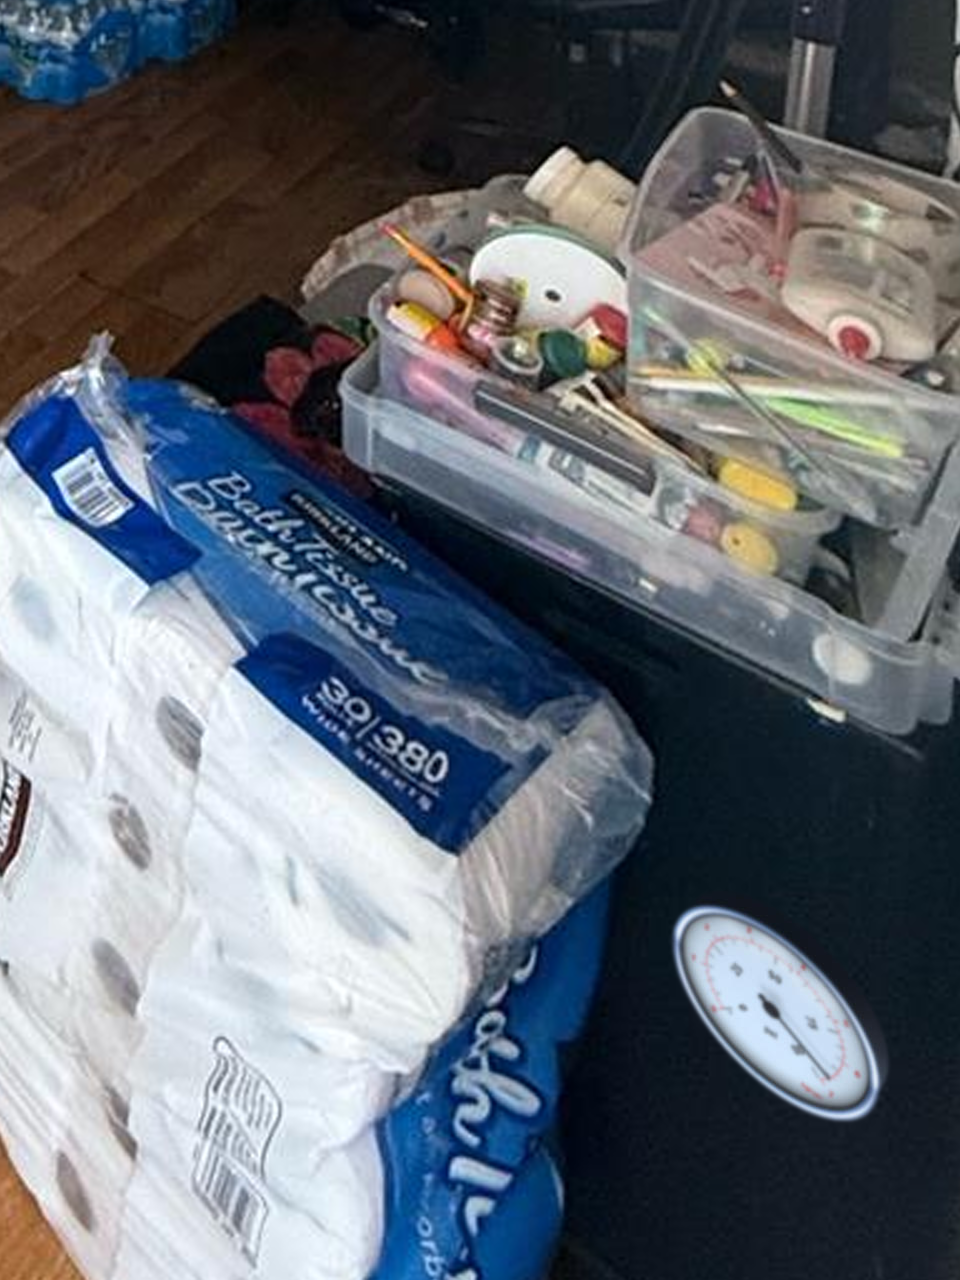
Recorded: 95 psi
